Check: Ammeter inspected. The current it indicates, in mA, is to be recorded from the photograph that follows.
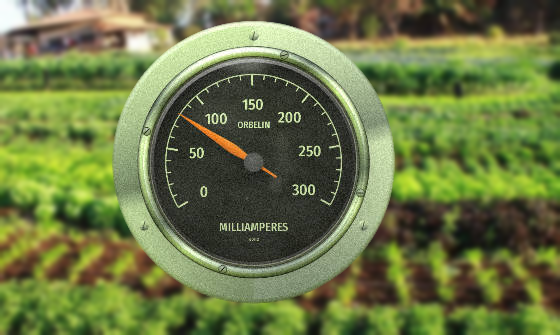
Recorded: 80 mA
